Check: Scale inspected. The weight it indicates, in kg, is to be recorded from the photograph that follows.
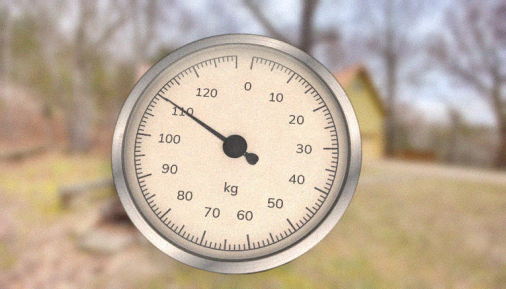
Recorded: 110 kg
